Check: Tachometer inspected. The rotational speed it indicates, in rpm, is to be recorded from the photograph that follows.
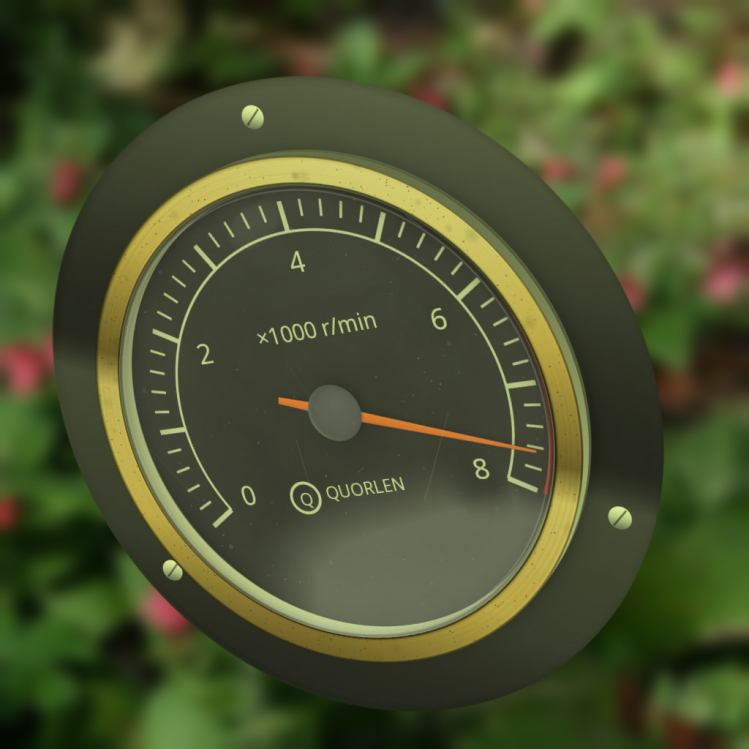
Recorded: 7600 rpm
